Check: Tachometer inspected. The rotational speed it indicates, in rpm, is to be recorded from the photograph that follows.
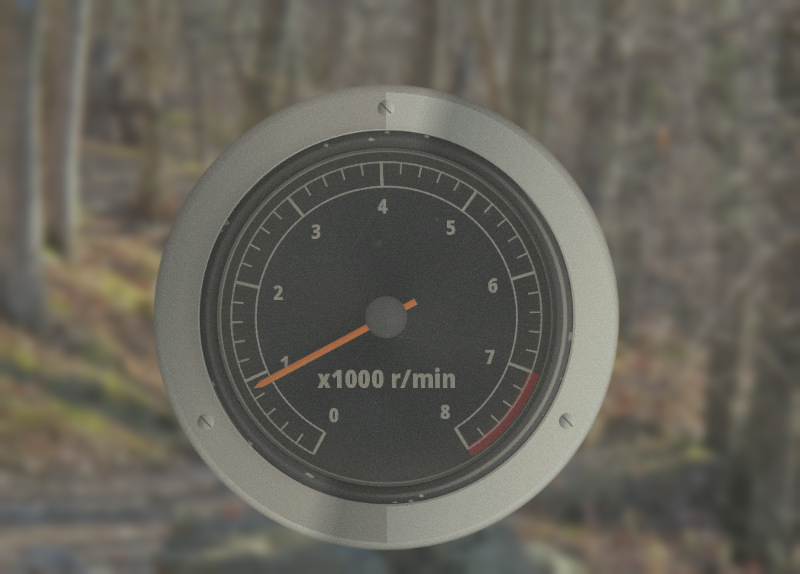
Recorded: 900 rpm
